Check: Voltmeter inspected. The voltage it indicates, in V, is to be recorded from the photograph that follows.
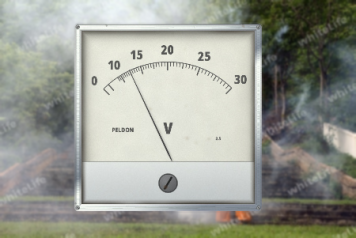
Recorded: 12.5 V
